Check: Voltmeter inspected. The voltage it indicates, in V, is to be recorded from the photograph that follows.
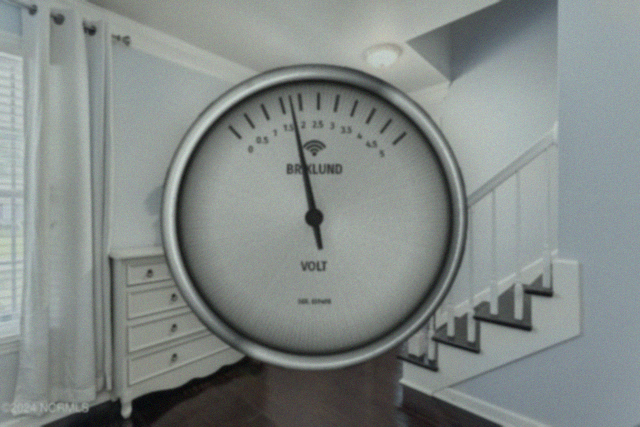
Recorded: 1.75 V
